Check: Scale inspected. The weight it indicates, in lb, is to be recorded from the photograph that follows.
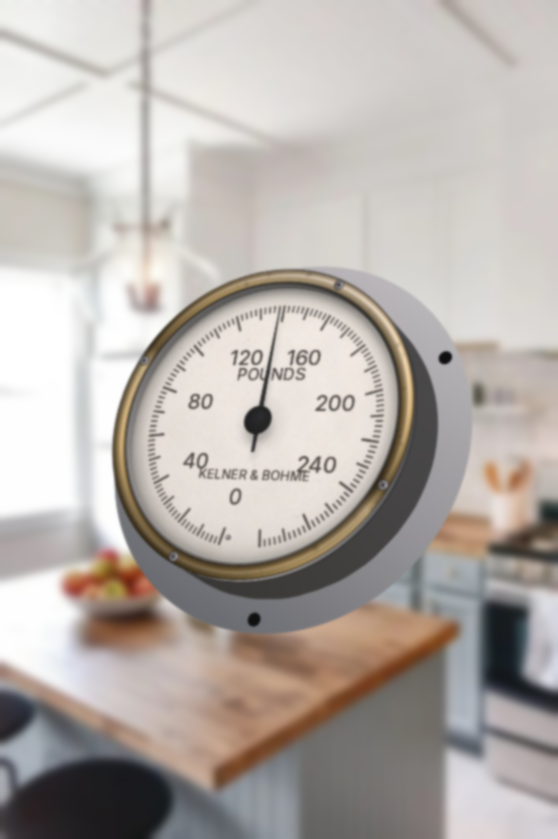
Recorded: 140 lb
